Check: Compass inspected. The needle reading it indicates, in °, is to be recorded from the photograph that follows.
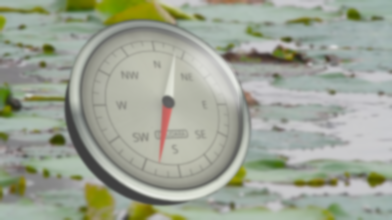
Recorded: 200 °
